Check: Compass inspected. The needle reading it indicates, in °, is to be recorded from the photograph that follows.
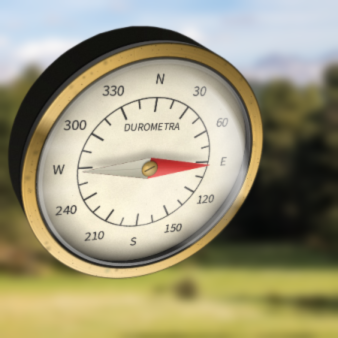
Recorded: 90 °
